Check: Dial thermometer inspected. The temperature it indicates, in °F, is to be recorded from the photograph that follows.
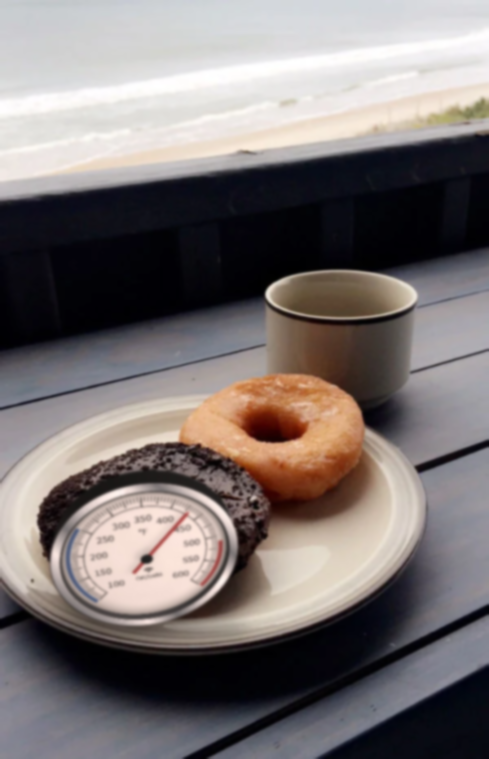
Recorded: 425 °F
